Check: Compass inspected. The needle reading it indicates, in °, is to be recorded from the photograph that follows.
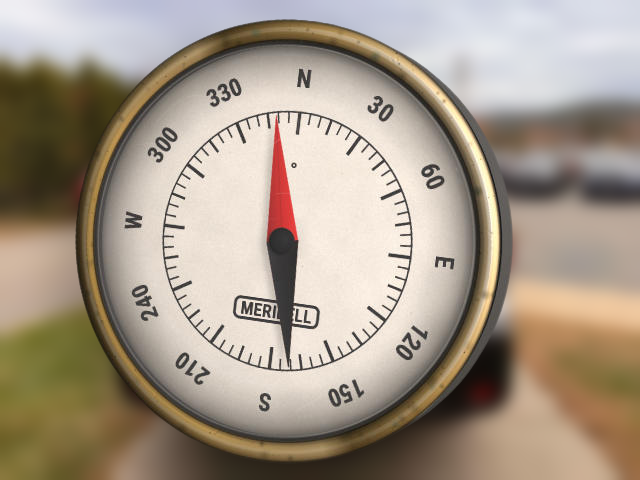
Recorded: 350 °
